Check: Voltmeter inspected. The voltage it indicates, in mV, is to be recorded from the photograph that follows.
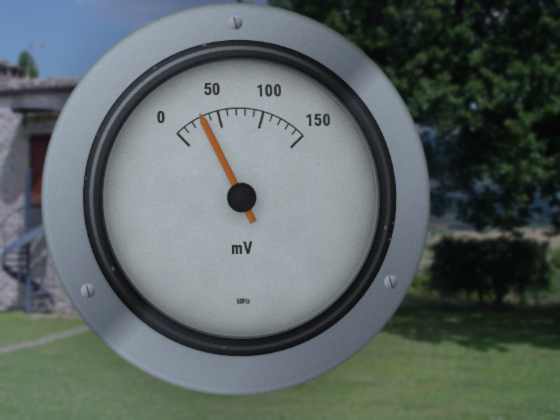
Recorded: 30 mV
